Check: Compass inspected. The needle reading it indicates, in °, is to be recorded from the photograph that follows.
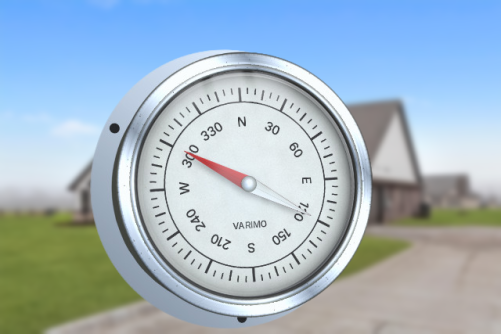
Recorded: 300 °
